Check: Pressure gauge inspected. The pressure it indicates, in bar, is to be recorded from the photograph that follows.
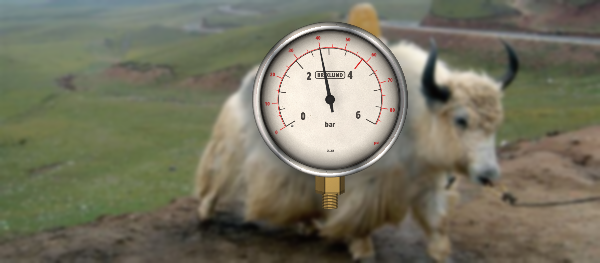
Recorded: 2.75 bar
